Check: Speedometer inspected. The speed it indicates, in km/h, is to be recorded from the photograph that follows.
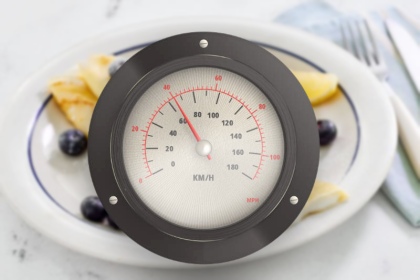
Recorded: 65 km/h
